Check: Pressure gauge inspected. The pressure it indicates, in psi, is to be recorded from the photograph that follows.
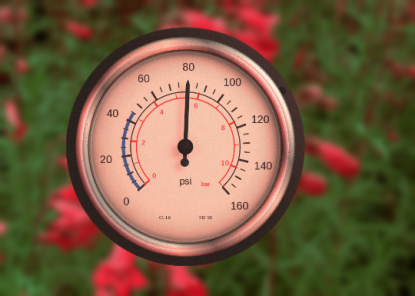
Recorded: 80 psi
